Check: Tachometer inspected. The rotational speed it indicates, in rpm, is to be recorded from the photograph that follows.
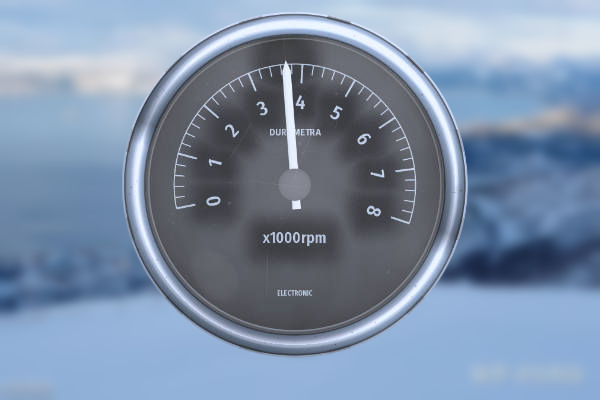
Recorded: 3700 rpm
